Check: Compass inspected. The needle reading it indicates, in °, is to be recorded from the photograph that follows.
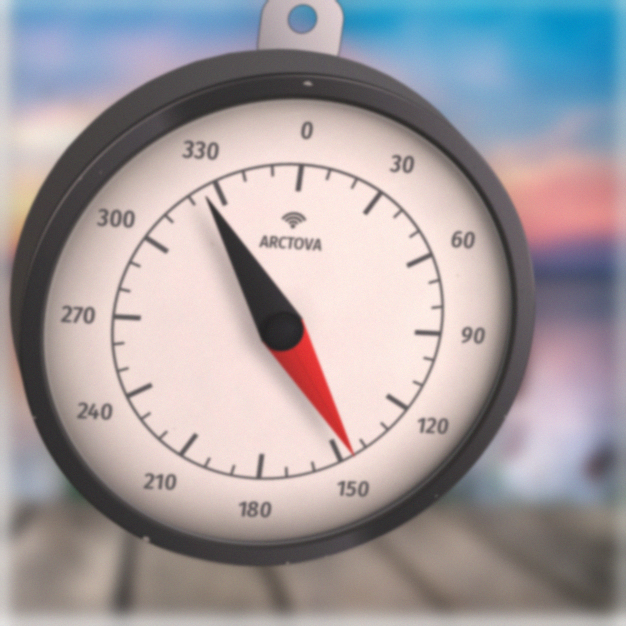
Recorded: 145 °
